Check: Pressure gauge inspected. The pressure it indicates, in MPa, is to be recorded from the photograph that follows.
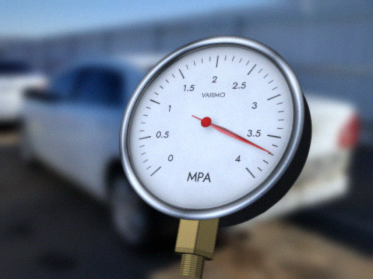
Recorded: 3.7 MPa
